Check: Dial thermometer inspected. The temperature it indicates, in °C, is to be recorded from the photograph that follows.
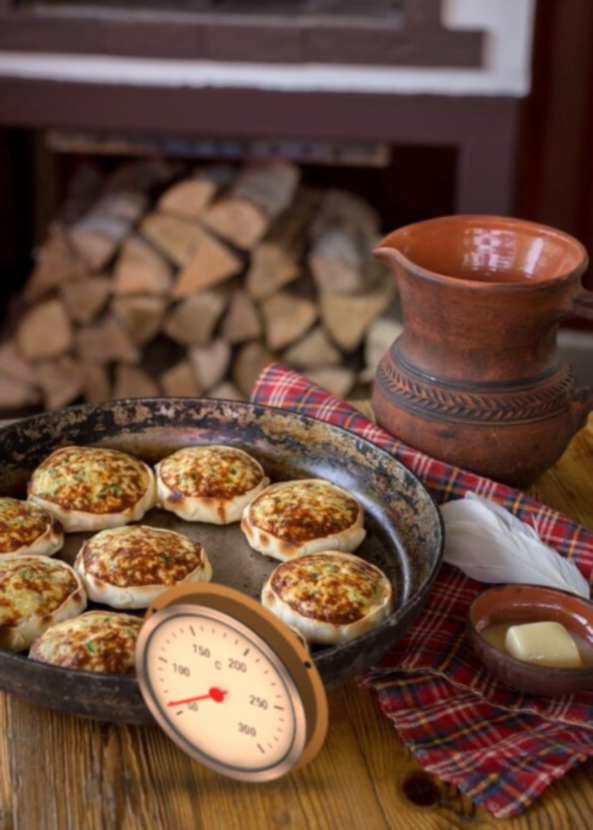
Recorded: 60 °C
